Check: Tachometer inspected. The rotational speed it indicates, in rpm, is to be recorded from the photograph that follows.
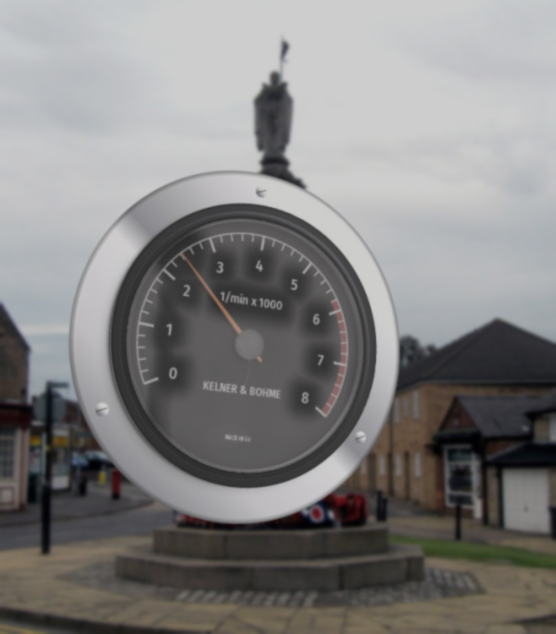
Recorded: 2400 rpm
